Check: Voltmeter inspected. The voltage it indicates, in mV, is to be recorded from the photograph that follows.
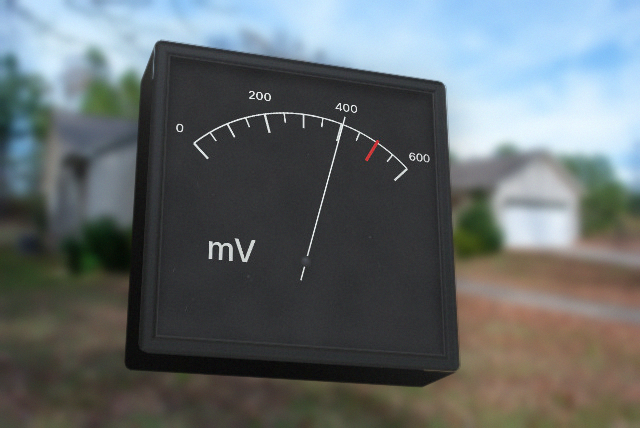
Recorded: 400 mV
